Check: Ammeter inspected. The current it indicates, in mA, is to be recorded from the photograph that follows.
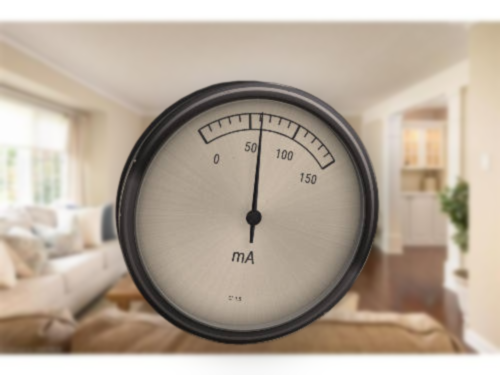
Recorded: 60 mA
